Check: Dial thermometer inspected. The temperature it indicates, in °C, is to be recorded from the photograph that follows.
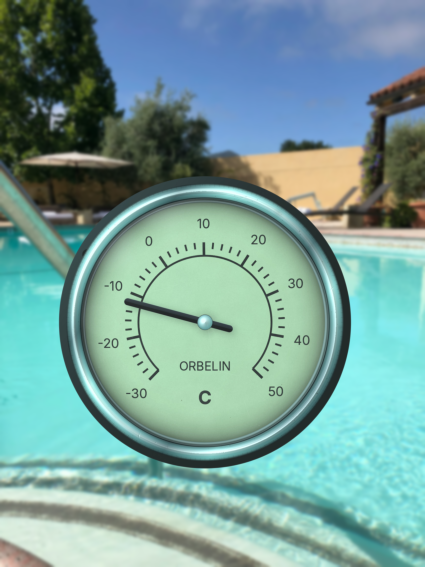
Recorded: -12 °C
